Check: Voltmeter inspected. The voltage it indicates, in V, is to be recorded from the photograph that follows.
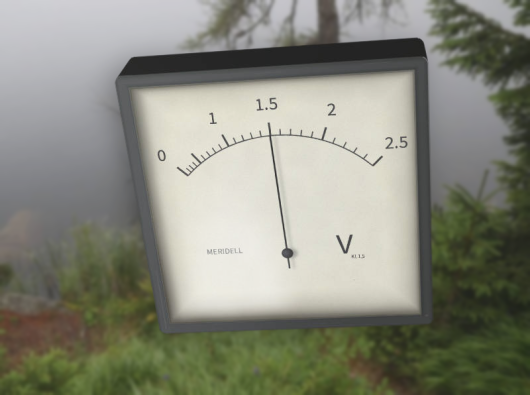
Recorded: 1.5 V
